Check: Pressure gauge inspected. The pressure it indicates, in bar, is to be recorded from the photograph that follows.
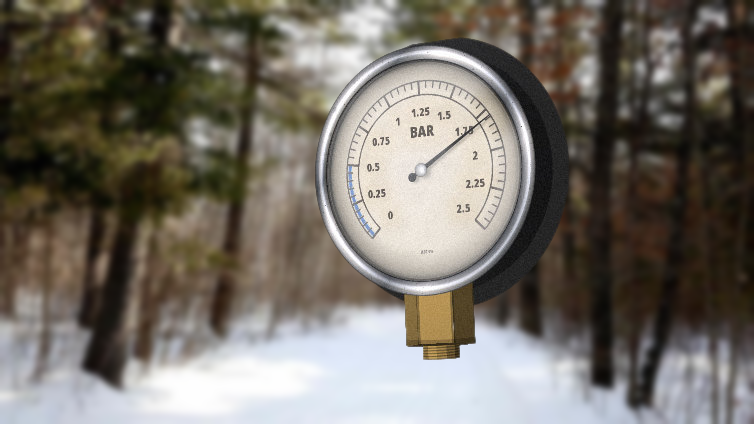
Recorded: 1.8 bar
